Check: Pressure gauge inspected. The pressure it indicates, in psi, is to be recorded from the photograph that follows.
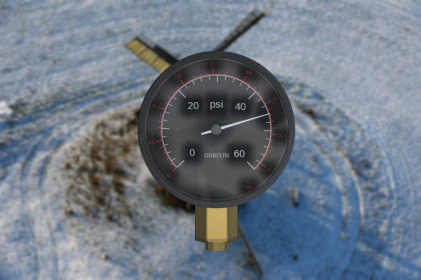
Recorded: 46 psi
